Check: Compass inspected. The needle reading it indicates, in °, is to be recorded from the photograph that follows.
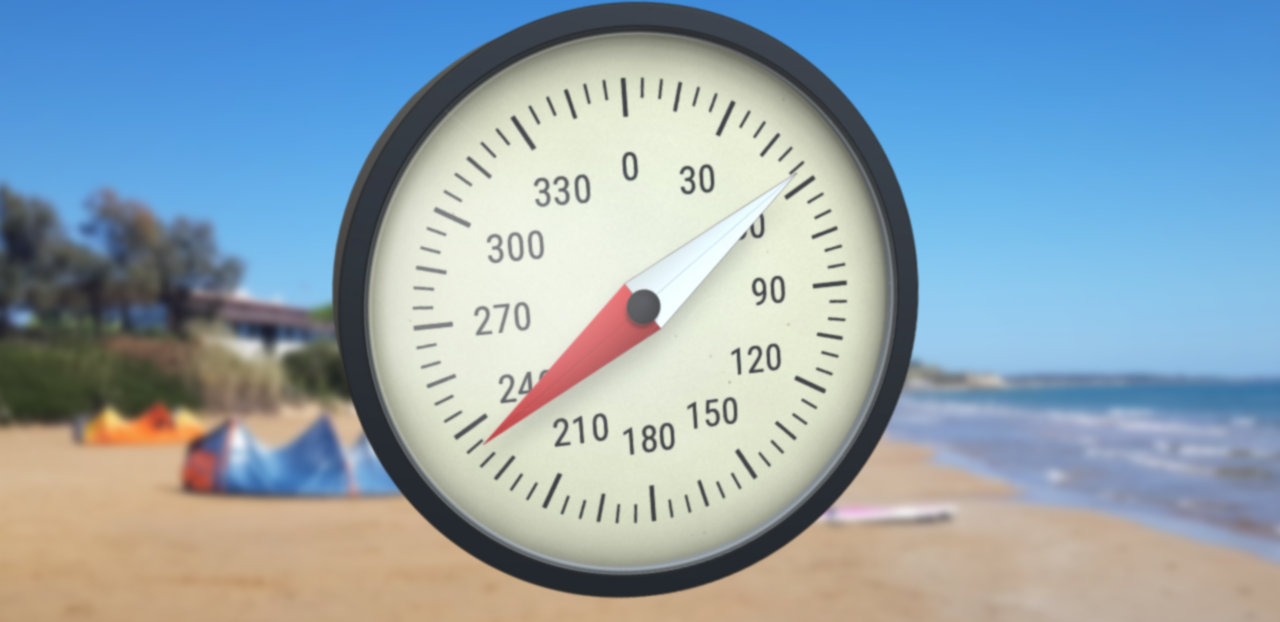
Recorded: 235 °
